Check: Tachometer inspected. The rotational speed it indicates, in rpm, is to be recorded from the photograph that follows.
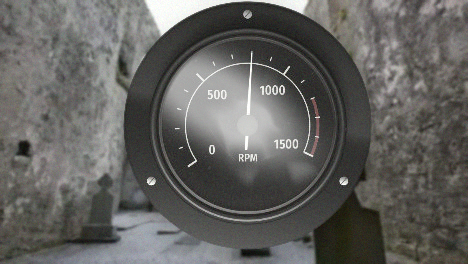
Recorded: 800 rpm
